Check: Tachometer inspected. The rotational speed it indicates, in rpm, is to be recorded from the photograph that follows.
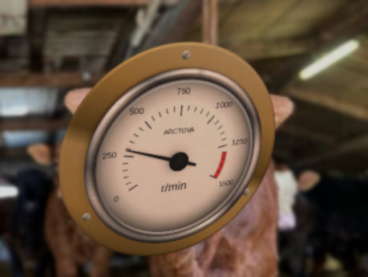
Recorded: 300 rpm
